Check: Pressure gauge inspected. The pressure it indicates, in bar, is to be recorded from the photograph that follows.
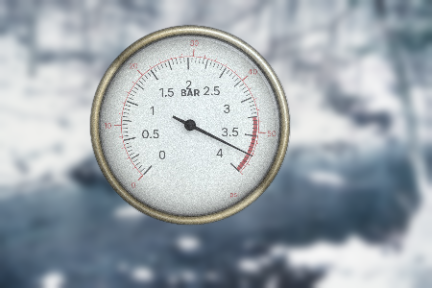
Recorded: 3.75 bar
